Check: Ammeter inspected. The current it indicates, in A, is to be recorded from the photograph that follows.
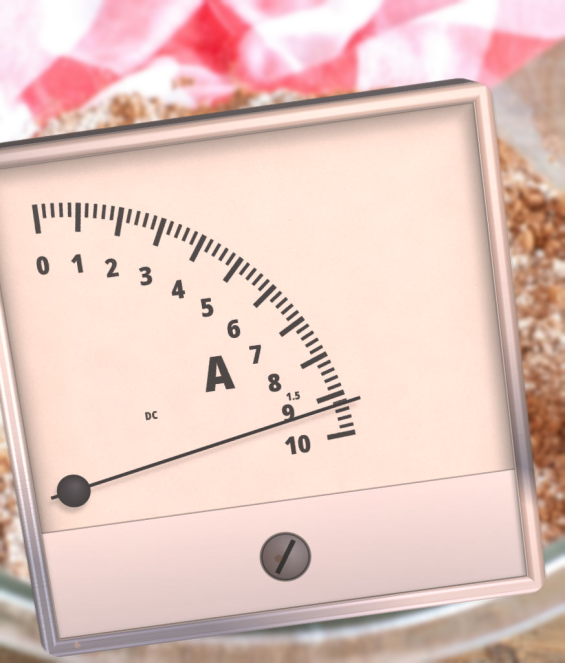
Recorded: 9.2 A
